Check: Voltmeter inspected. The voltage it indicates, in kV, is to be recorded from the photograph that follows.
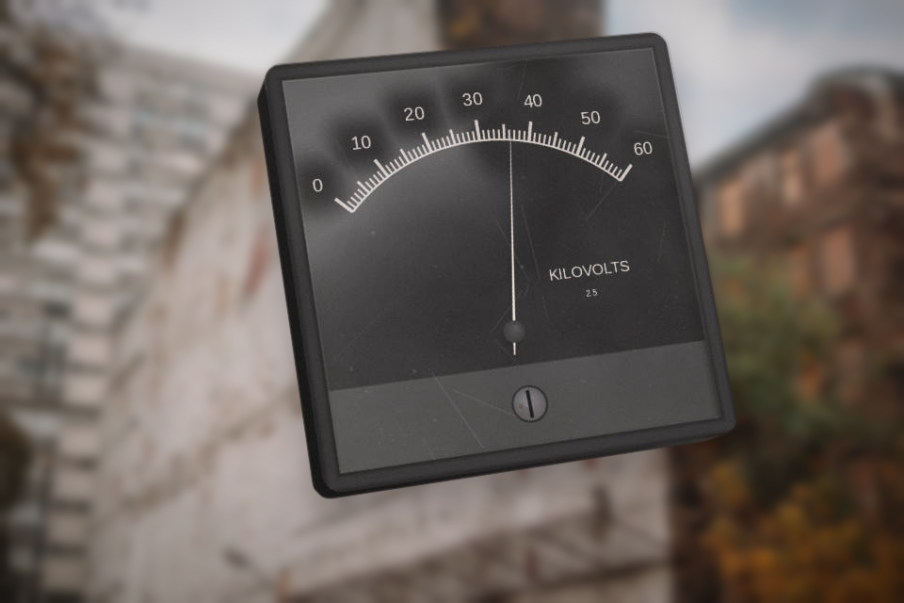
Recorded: 36 kV
